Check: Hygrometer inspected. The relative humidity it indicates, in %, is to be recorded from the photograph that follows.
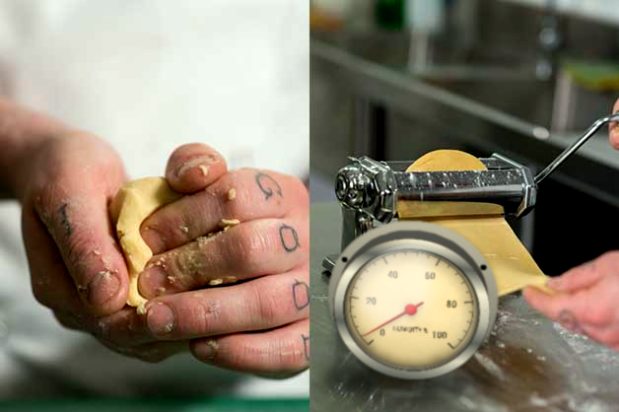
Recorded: 4 %
